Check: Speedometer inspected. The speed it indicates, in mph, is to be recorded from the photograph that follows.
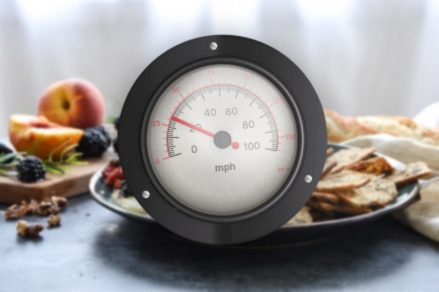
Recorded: 20 mph
